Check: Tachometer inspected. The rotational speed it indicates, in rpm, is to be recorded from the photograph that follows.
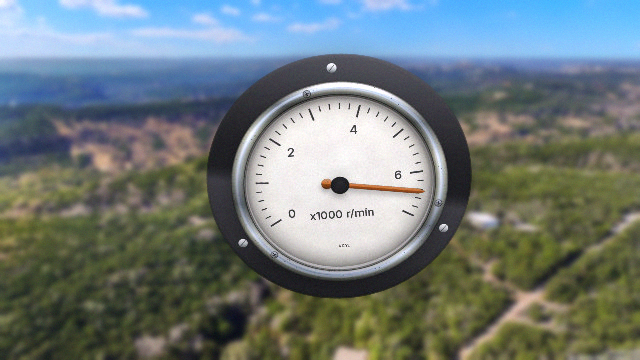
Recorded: 6400 rpm
